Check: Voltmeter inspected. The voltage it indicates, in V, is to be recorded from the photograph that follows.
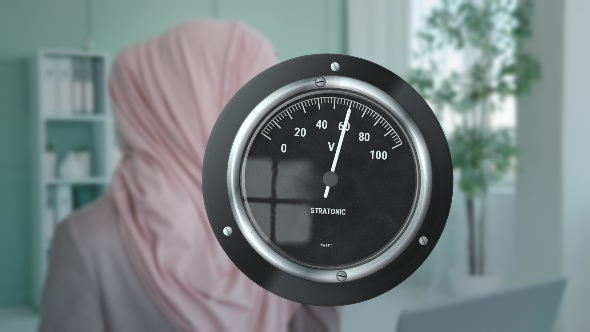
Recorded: 60 V
